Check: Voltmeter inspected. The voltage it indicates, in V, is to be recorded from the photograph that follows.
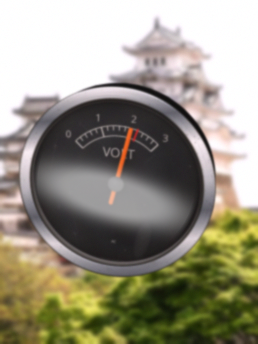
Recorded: 2 V
